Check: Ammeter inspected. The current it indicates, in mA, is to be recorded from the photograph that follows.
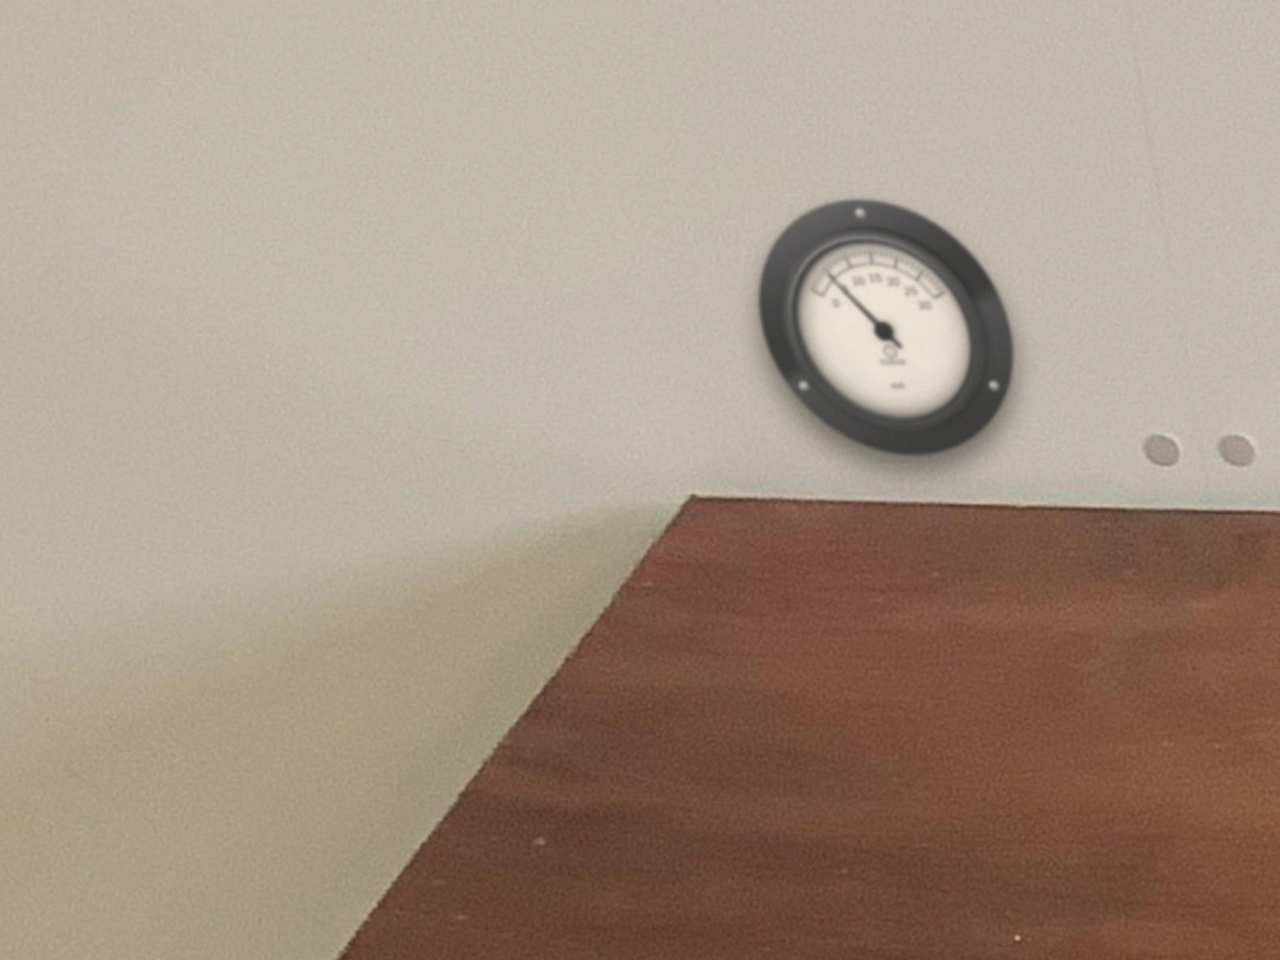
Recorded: 5 mA
